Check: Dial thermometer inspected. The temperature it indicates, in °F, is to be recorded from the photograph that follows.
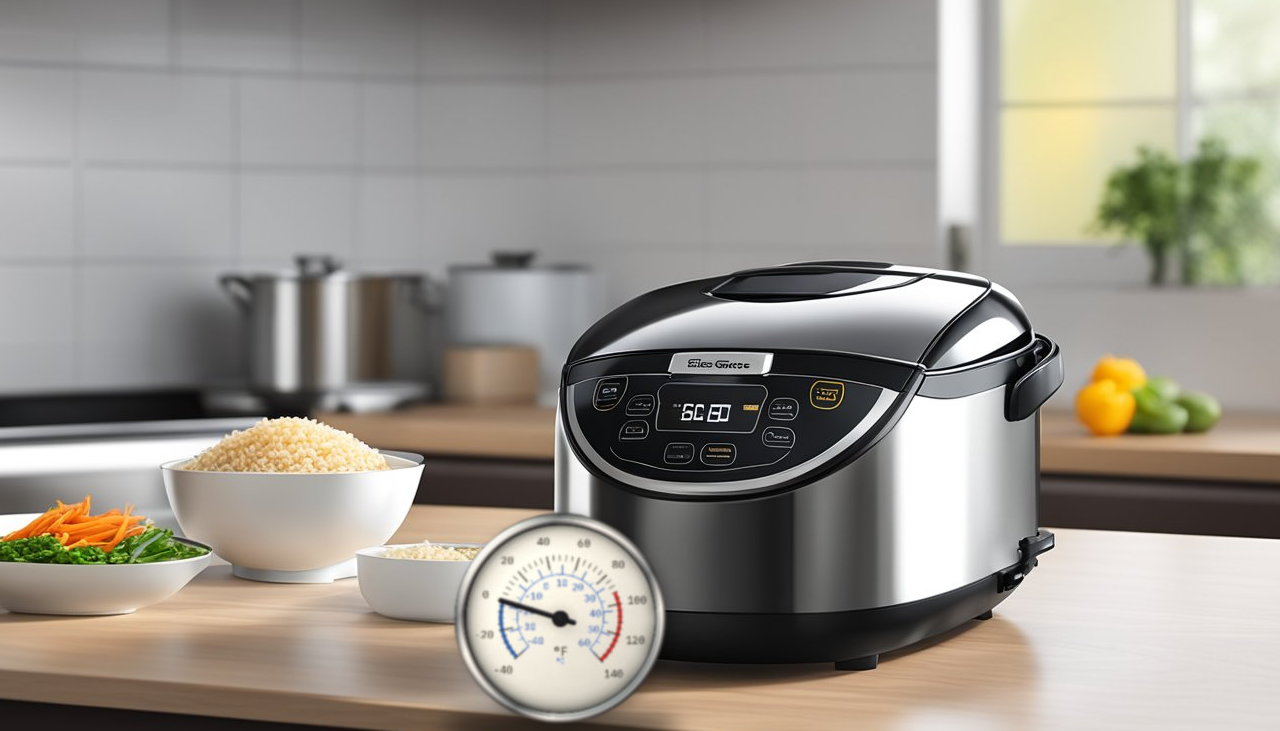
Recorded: 0 °F
